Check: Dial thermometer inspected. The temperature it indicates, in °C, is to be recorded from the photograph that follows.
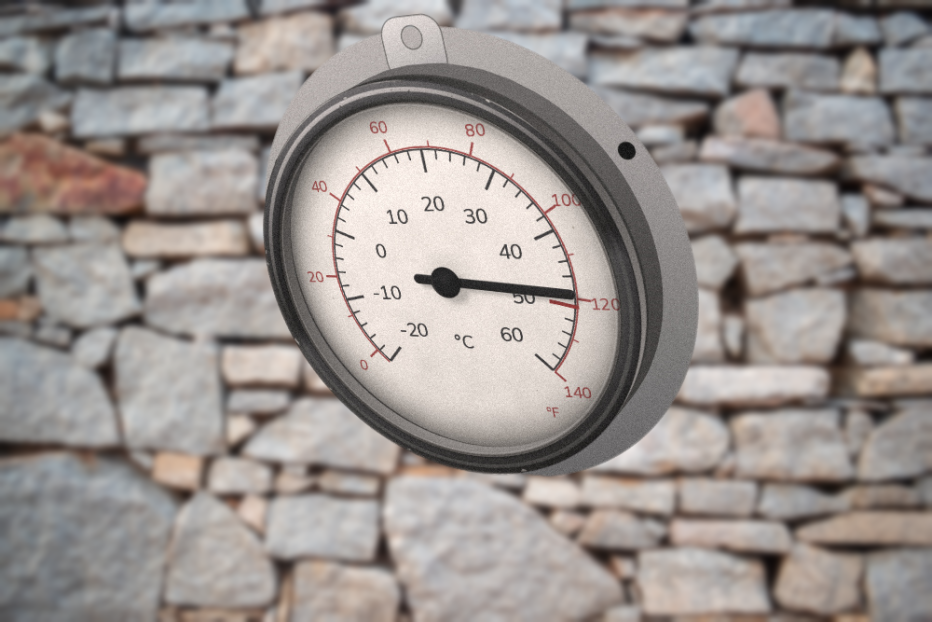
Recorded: 48 °C
